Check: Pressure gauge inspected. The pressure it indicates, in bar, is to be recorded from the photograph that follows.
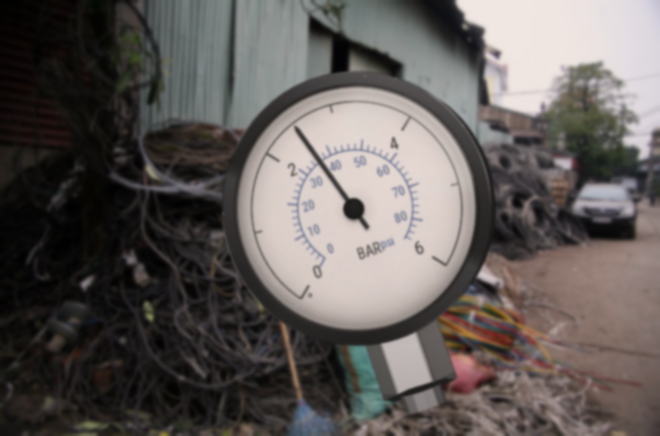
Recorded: 2.5 bar
